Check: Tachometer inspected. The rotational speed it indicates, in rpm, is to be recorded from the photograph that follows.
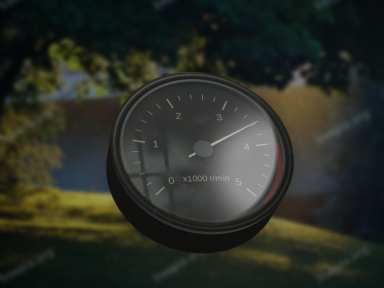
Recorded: 3600 rpm
